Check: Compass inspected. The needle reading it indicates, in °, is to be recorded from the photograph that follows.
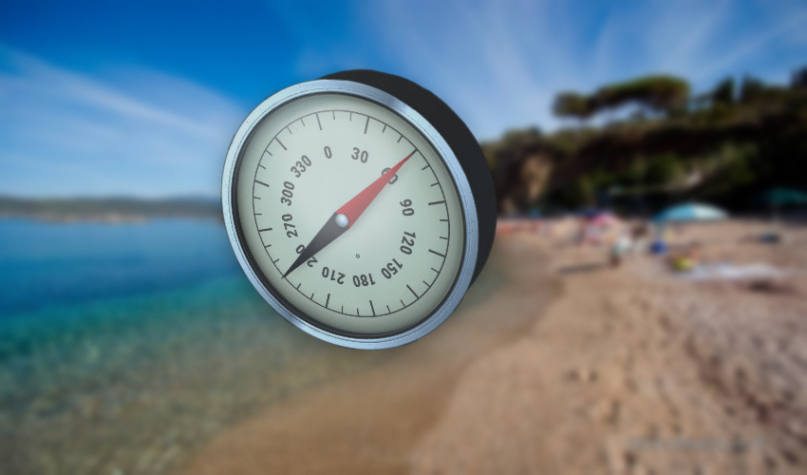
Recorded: 60 °
